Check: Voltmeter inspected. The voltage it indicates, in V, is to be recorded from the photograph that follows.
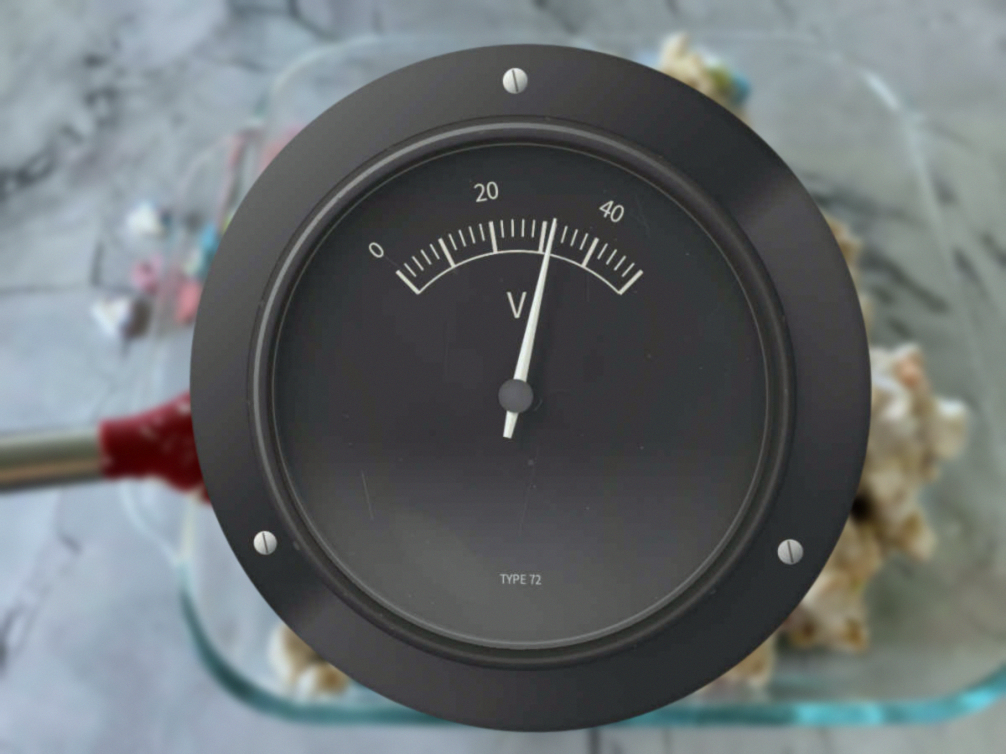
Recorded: 32 V
